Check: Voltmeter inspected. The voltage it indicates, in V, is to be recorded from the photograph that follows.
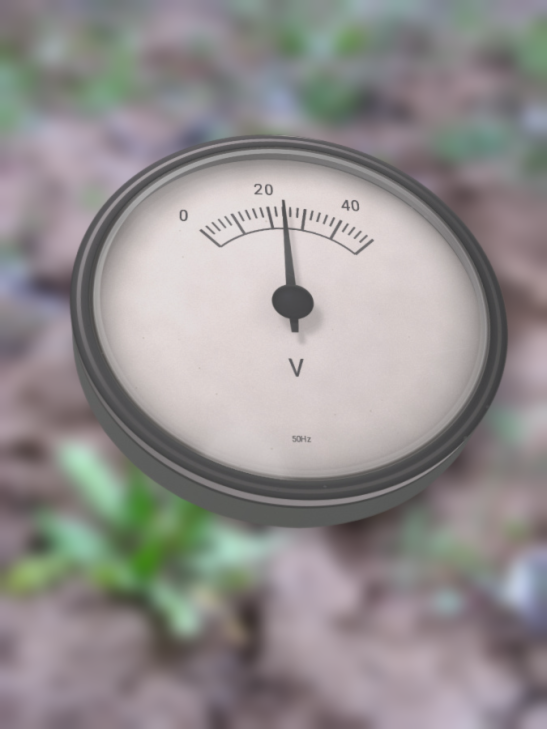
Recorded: 24 V
